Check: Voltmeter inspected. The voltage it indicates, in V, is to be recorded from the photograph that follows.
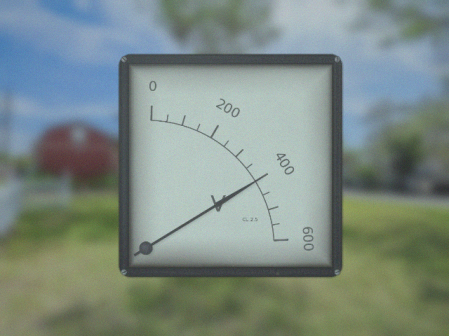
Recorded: 400 V
